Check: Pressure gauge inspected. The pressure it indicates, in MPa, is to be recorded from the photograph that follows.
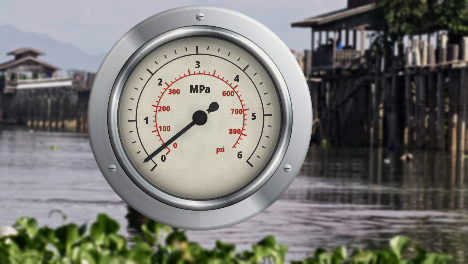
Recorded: 0.2 MPa
